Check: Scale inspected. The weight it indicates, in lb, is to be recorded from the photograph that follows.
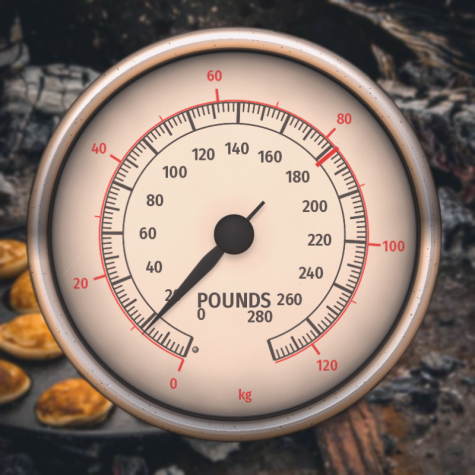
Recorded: 18 lb
